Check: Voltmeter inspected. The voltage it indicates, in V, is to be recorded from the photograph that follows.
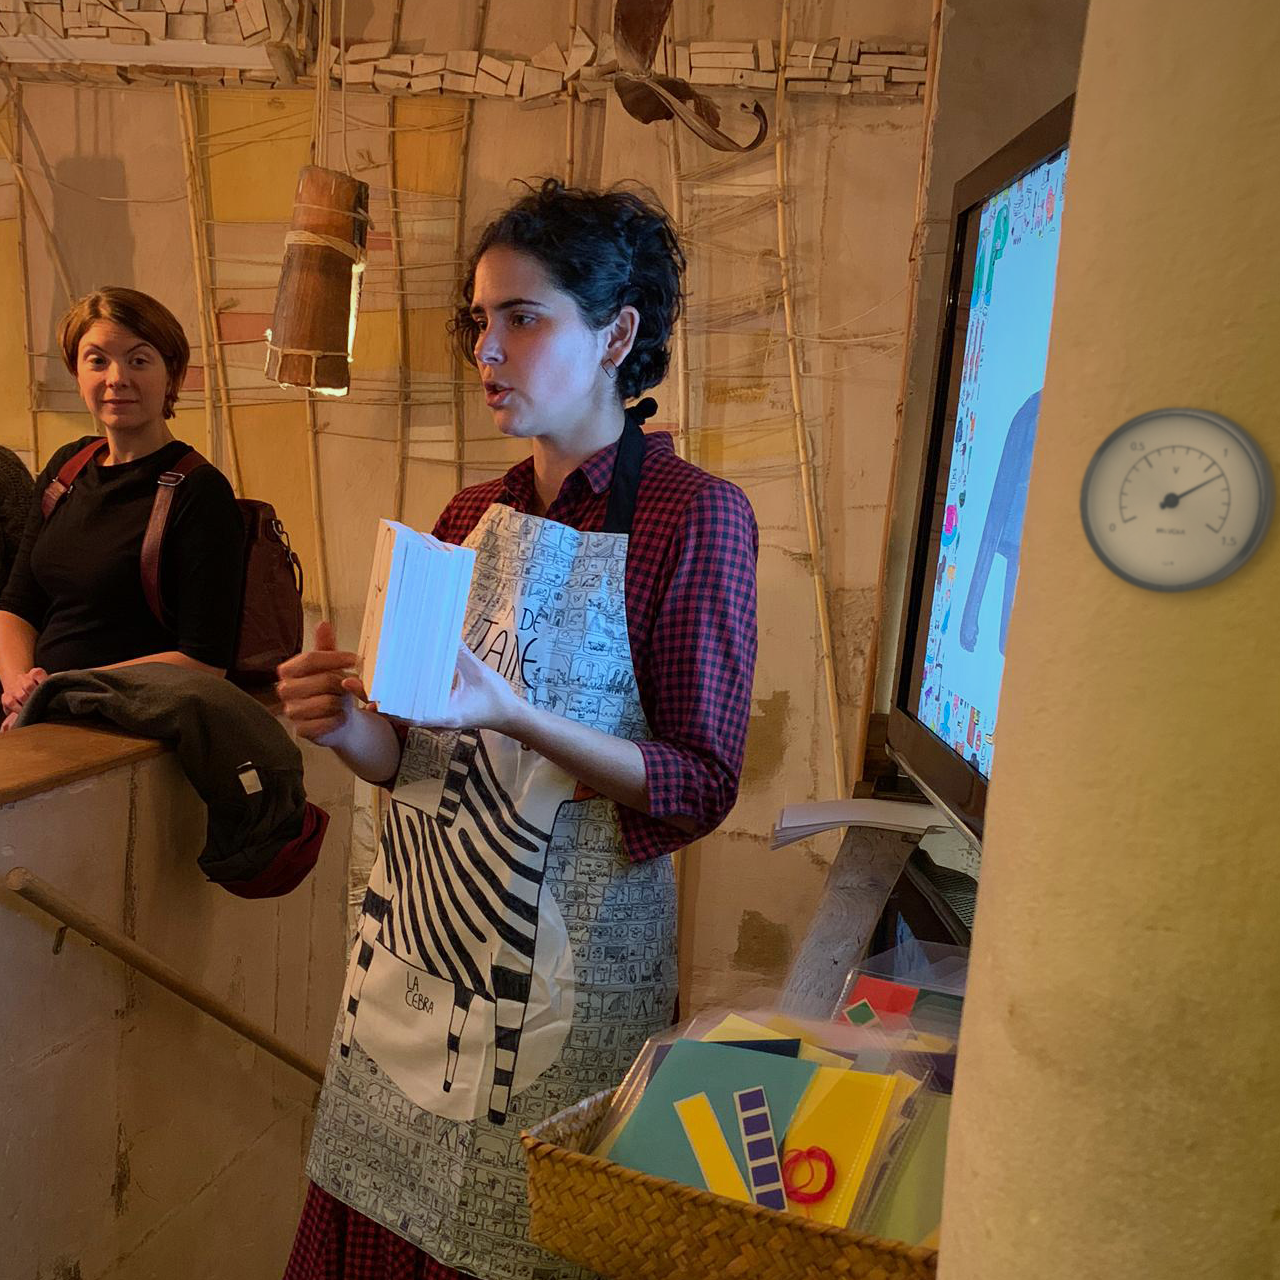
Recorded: 1.1 V
